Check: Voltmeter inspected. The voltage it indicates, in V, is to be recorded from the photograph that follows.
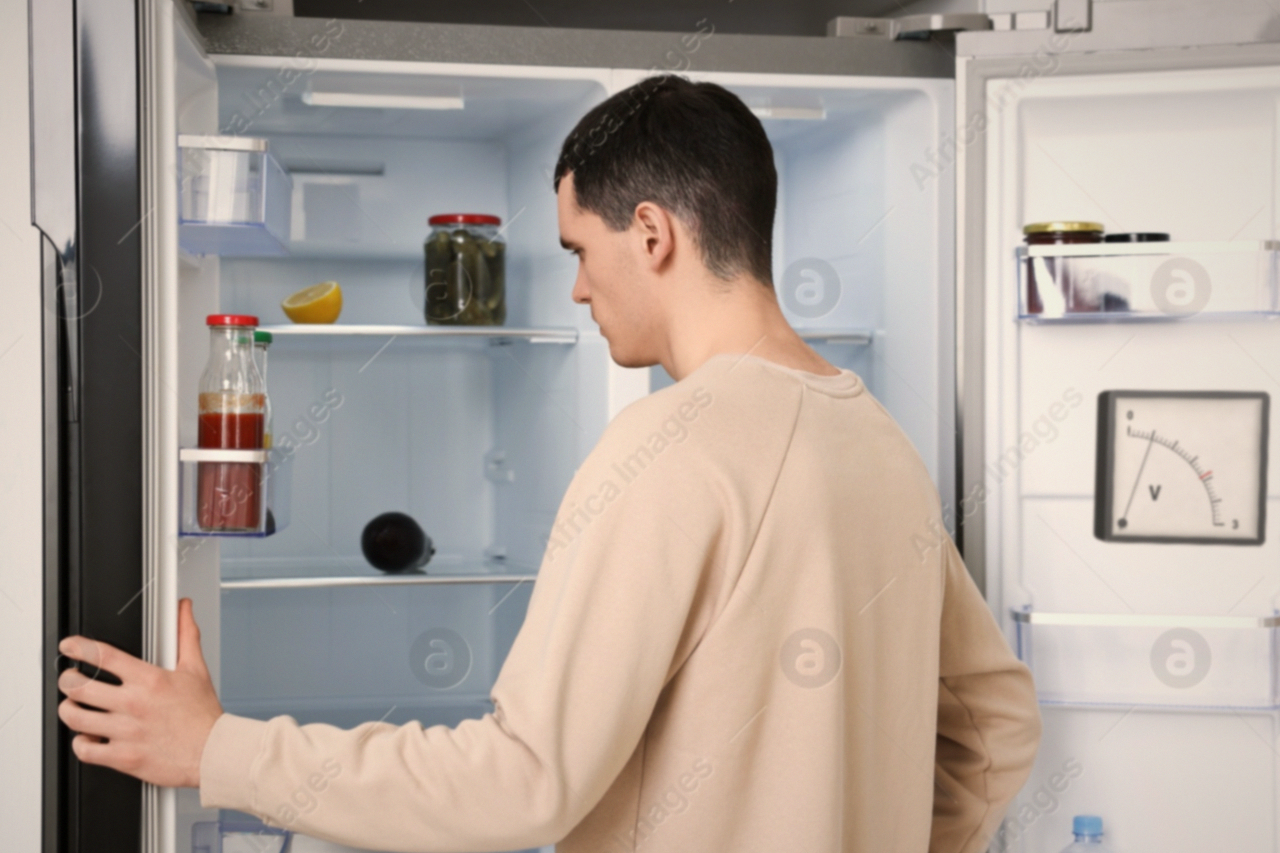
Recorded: 0.5 V
